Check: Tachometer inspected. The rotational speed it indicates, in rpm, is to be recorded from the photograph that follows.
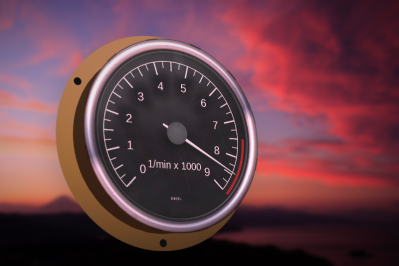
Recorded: 8500 rpm
